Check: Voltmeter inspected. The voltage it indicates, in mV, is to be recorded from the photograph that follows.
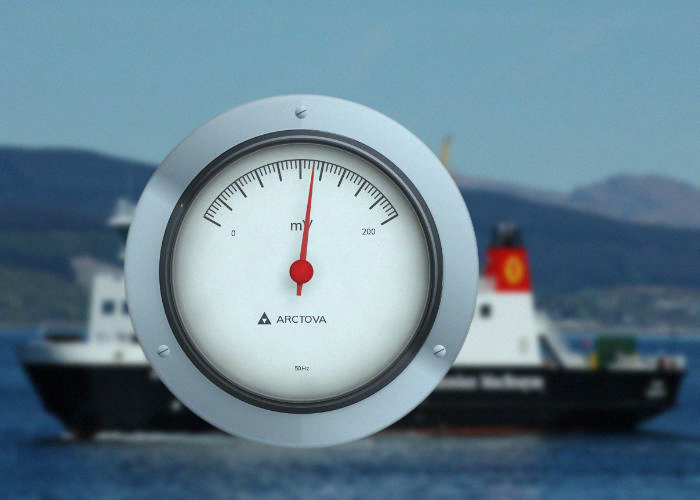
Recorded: 112 mV
